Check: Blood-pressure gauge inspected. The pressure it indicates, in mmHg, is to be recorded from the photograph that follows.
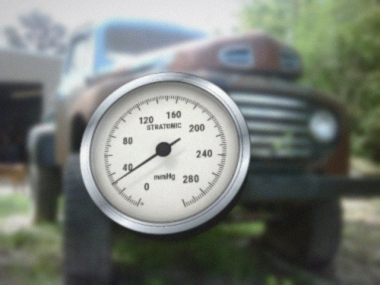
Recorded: 30 mmHg
